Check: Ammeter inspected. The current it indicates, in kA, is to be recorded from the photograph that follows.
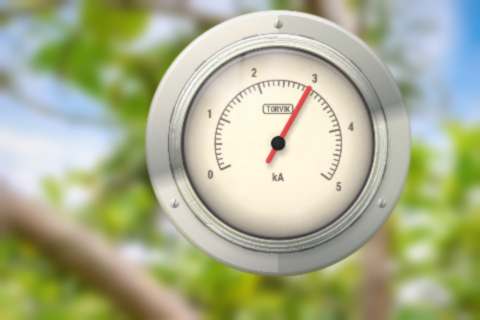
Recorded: 3 kA
